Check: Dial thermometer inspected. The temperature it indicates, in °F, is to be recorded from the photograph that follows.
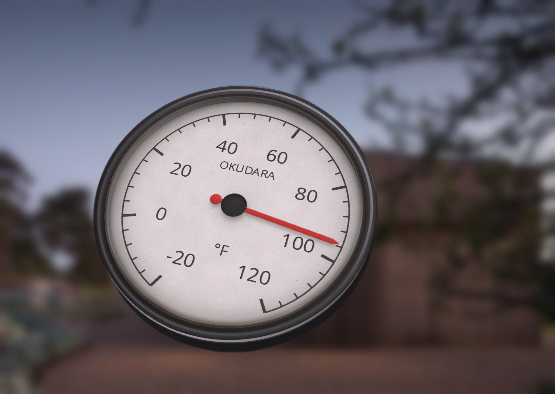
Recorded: 96 °F
